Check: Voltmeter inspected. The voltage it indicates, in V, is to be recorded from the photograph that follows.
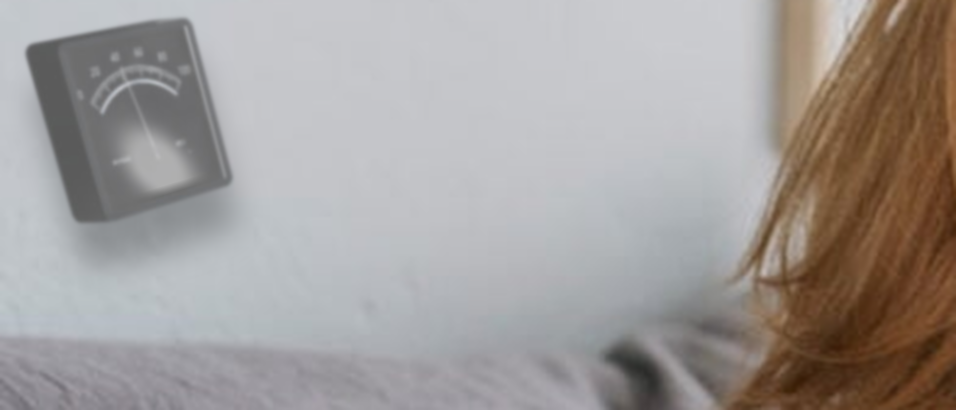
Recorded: 40 V
